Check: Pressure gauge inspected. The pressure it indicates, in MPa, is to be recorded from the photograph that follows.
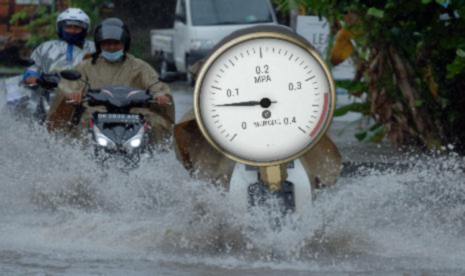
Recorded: 0.07 MPa
